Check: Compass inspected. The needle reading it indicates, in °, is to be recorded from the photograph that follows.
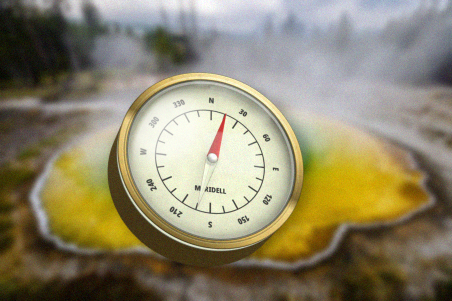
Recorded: 15 °
